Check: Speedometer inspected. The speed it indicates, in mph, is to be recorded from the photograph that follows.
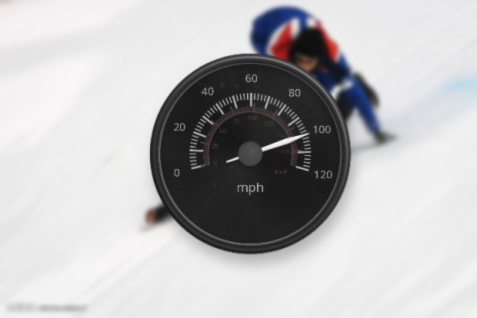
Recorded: 100 mph
